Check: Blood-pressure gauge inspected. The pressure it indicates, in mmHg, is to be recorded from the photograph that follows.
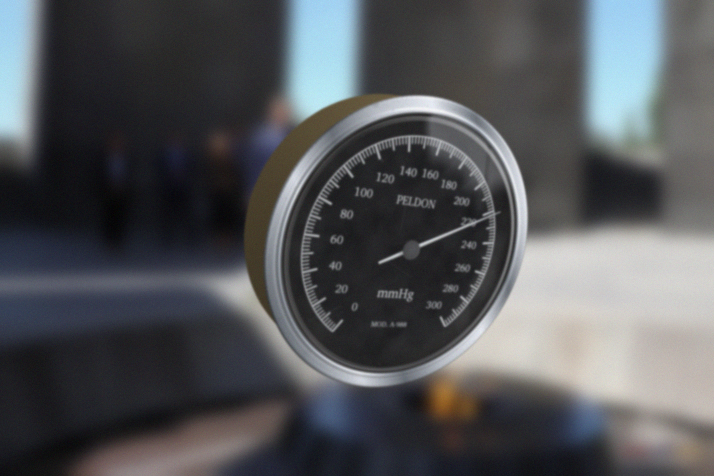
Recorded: 220 mmHg
